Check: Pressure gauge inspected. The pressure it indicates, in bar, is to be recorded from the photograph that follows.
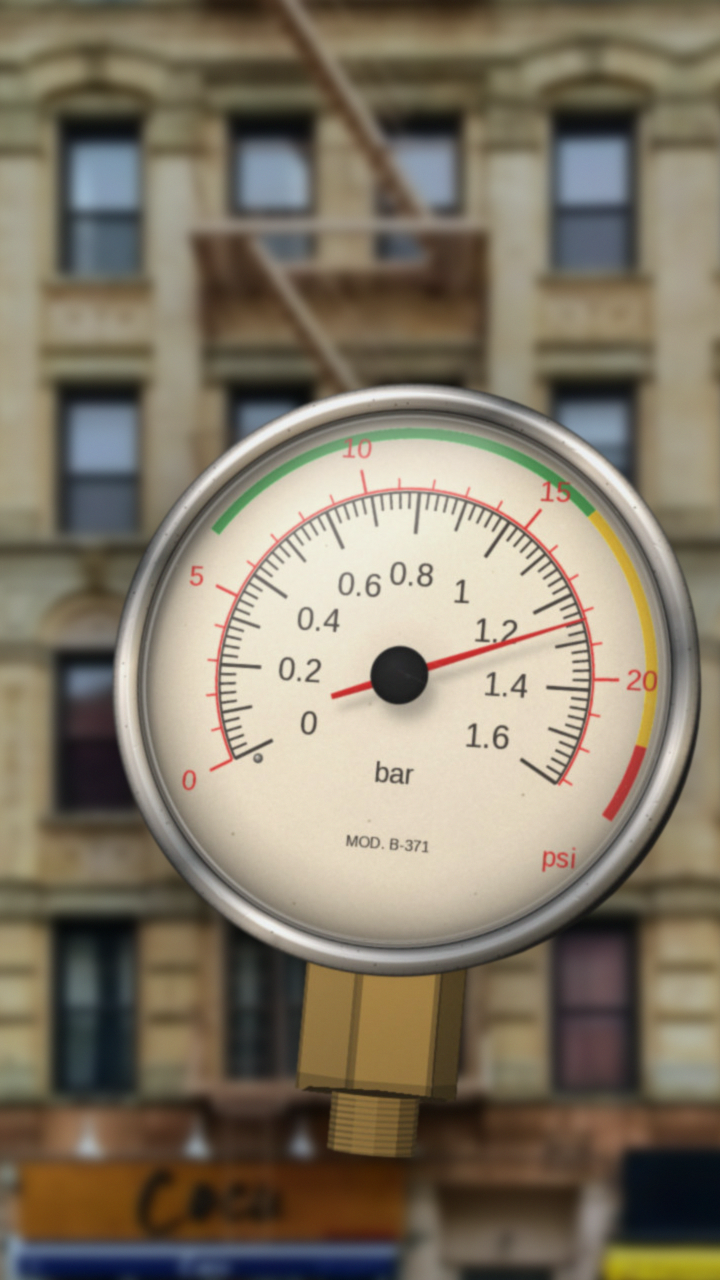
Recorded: 1.26 bar
